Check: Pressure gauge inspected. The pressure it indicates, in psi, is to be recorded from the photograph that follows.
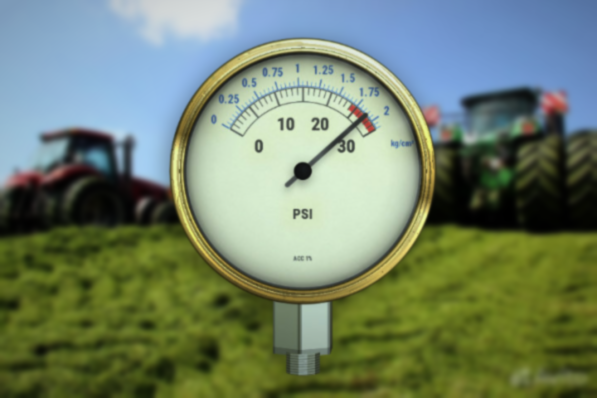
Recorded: 27 psi
